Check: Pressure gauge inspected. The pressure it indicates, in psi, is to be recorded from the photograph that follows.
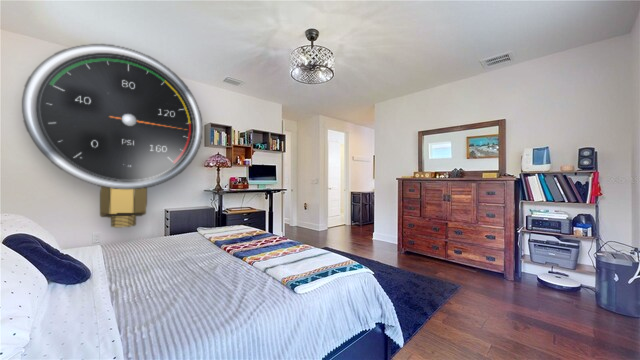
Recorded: 135 psi
